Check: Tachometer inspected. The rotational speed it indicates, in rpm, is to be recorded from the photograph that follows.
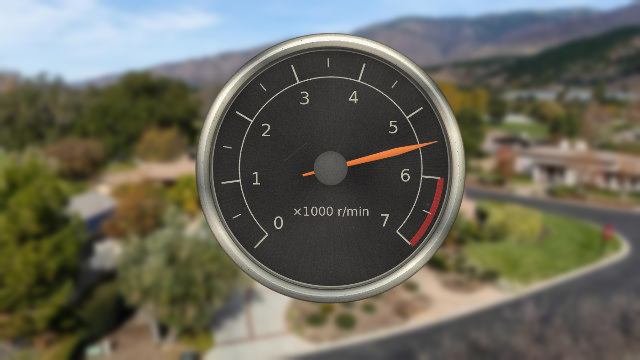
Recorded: 5500 rpm
